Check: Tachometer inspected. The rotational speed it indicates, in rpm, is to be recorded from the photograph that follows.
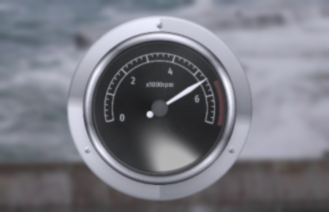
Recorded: 5400 rpm
